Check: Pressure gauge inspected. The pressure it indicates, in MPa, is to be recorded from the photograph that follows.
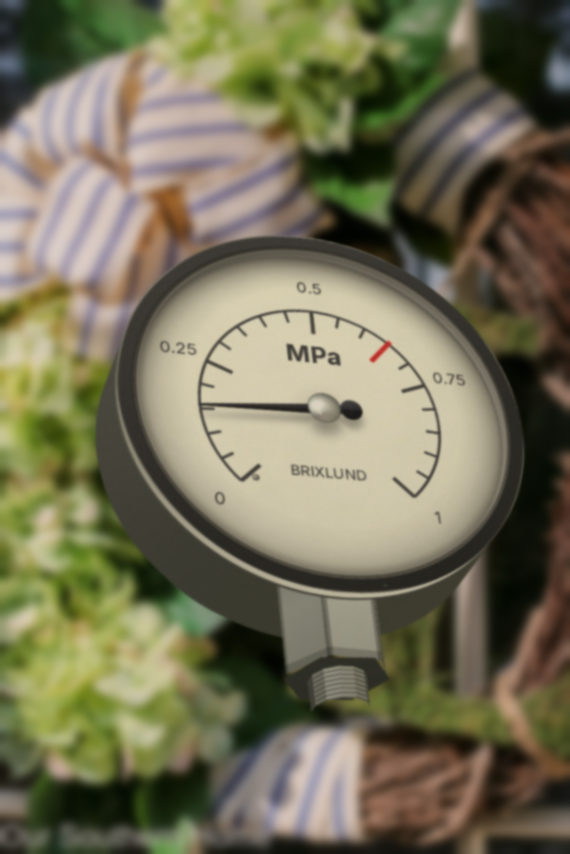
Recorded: 0.15 MPa
